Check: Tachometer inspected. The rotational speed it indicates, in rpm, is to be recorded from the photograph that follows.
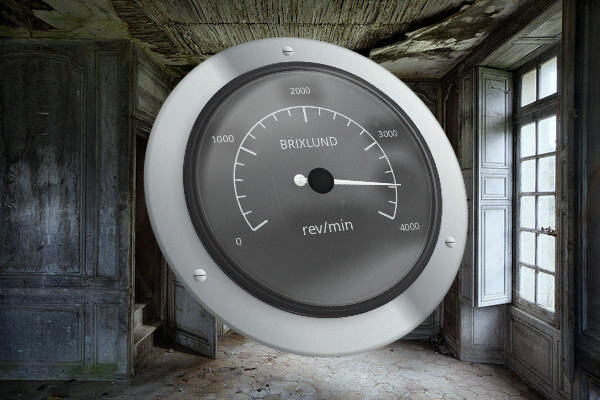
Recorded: 3600 rpm
